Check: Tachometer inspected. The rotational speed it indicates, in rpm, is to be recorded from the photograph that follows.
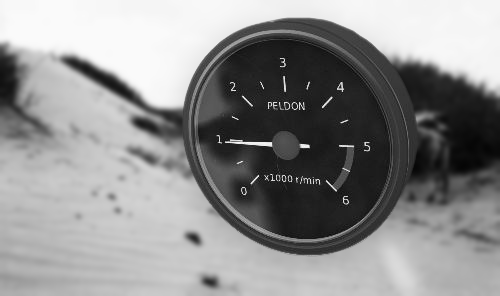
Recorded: 1000 rpm
